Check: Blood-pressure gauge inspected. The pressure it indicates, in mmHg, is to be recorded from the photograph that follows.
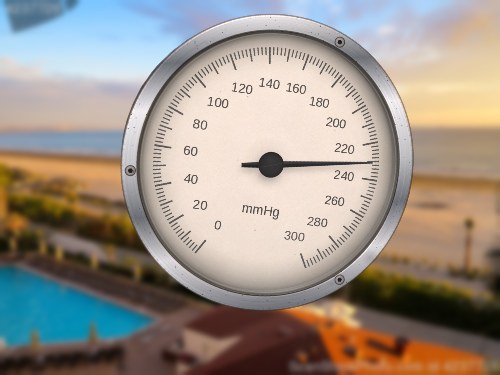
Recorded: 230 mmHg
